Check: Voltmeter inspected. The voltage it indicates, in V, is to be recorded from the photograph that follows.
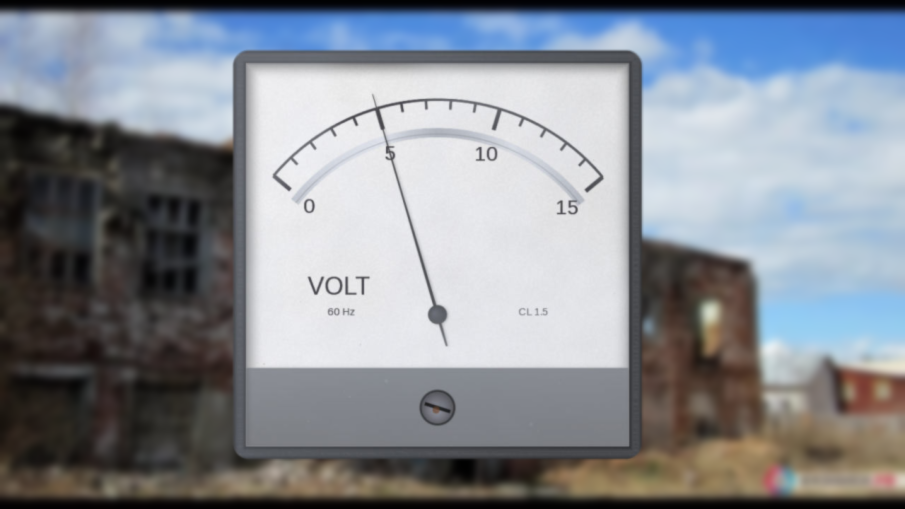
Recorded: 5 V
